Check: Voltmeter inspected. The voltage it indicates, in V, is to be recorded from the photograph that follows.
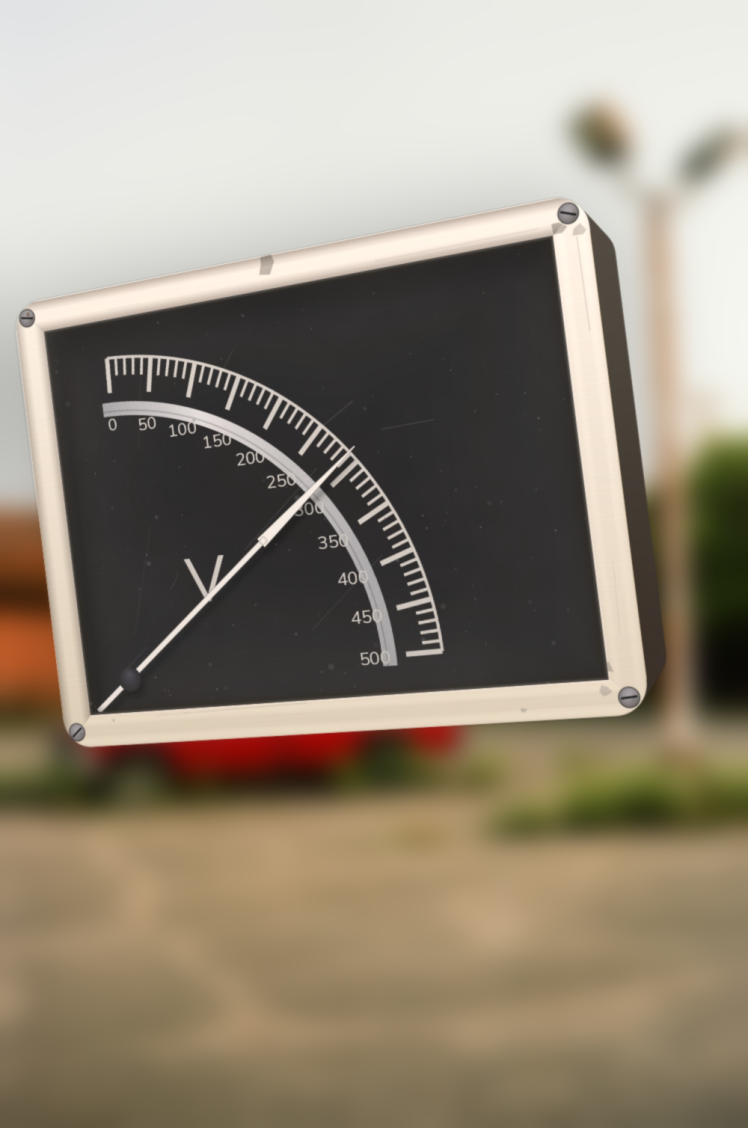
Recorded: 290 V
